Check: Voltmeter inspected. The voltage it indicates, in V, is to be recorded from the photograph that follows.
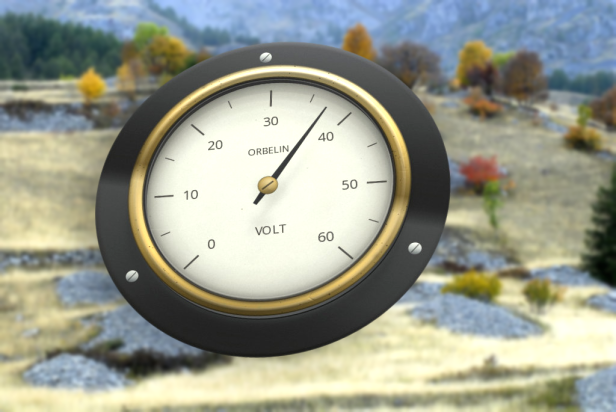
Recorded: 37.5 V
